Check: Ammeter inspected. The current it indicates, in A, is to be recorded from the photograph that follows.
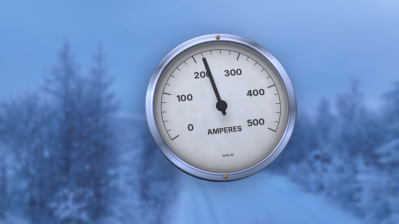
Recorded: 220 A
